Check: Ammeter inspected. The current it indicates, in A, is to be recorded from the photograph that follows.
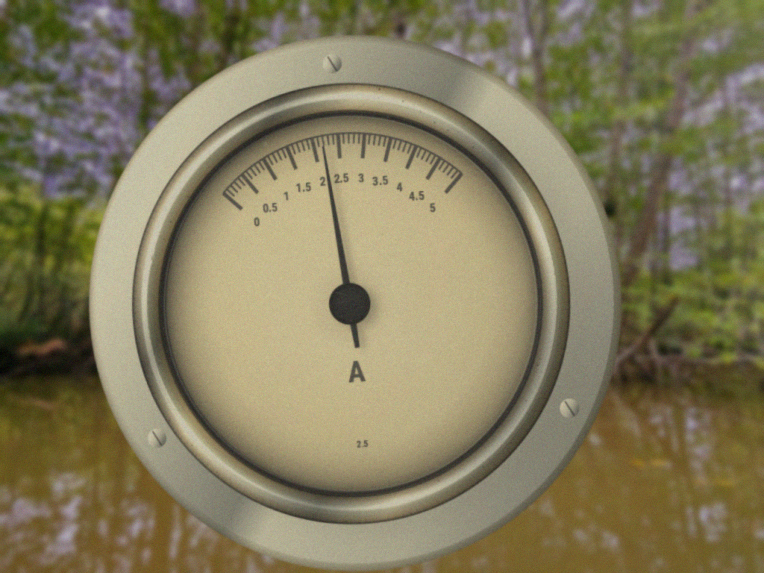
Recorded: 2.2 A
